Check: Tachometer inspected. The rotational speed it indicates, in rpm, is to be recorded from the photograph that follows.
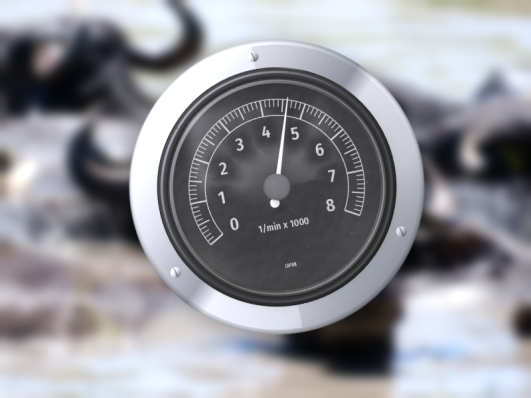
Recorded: 4600 rpm
